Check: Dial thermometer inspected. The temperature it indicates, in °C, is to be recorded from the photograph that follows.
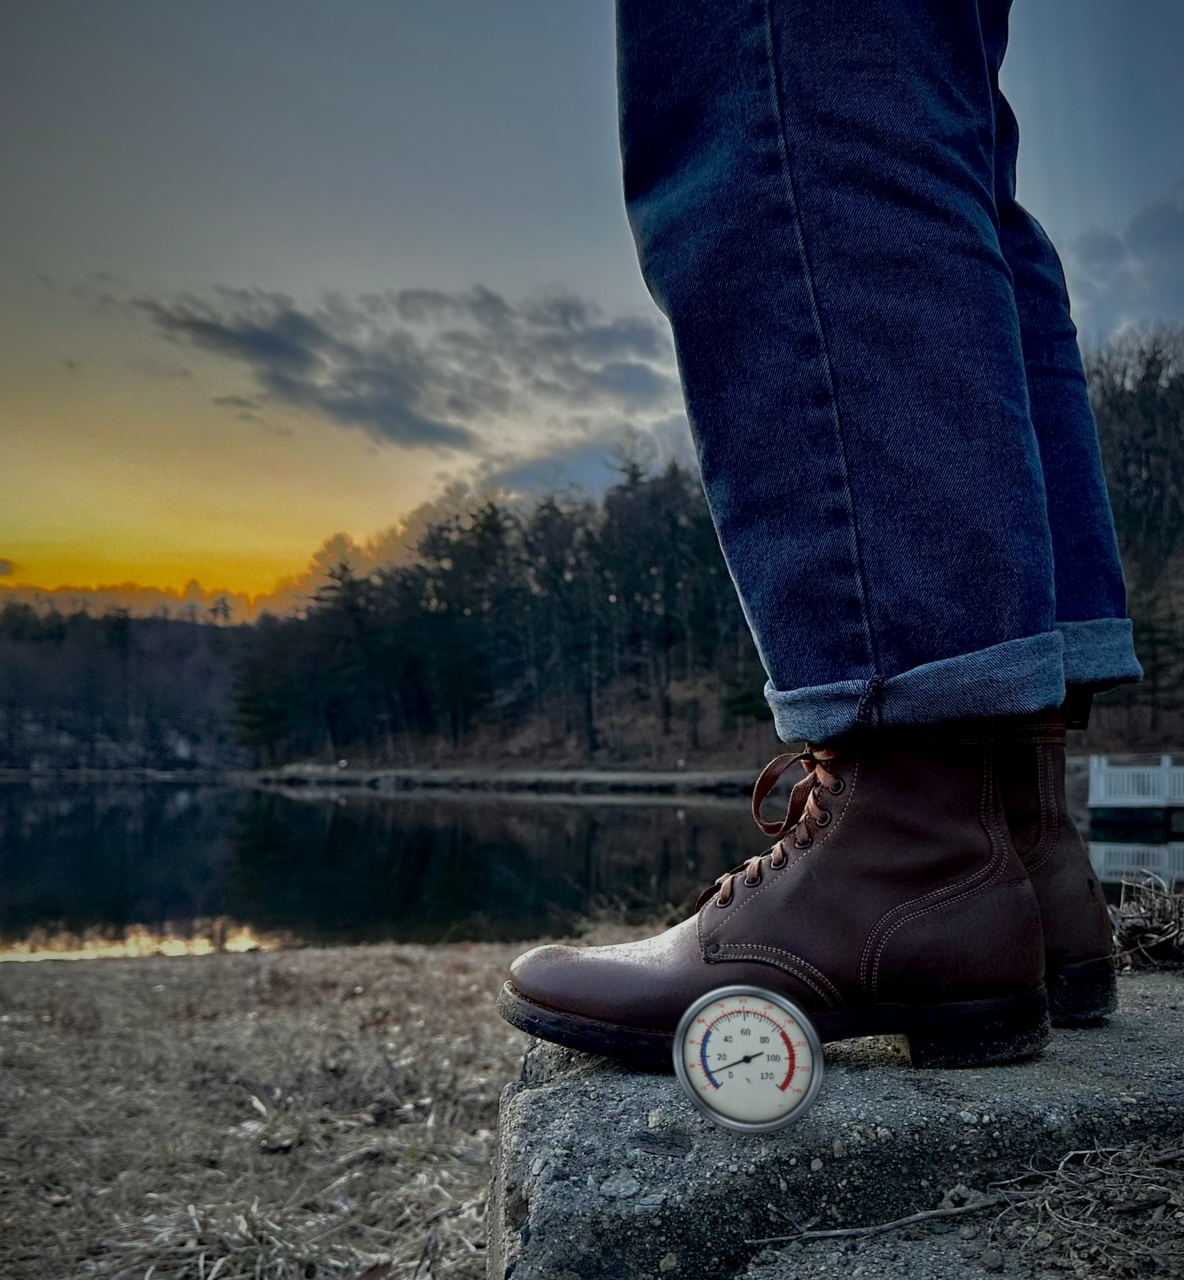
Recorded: 10 °C
